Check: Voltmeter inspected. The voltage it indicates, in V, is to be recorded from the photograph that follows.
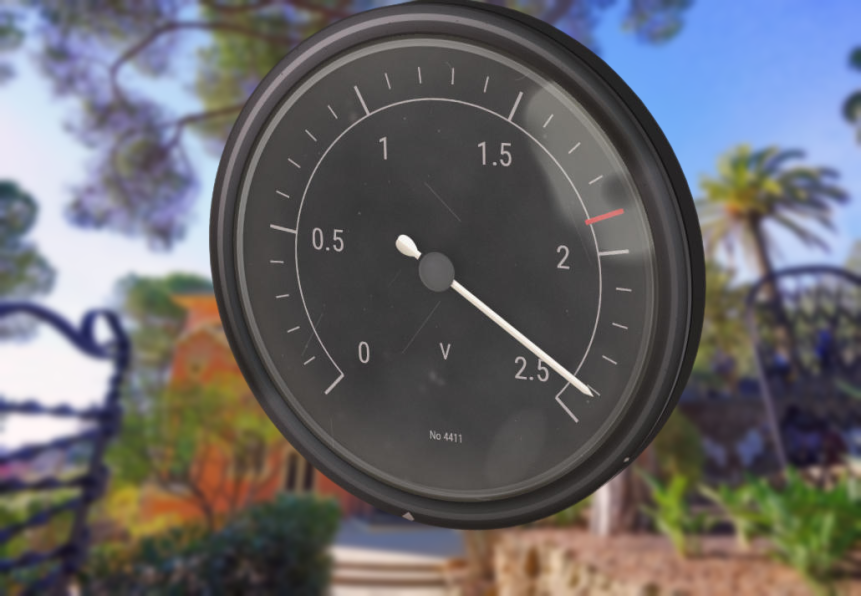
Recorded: 2.4 V
